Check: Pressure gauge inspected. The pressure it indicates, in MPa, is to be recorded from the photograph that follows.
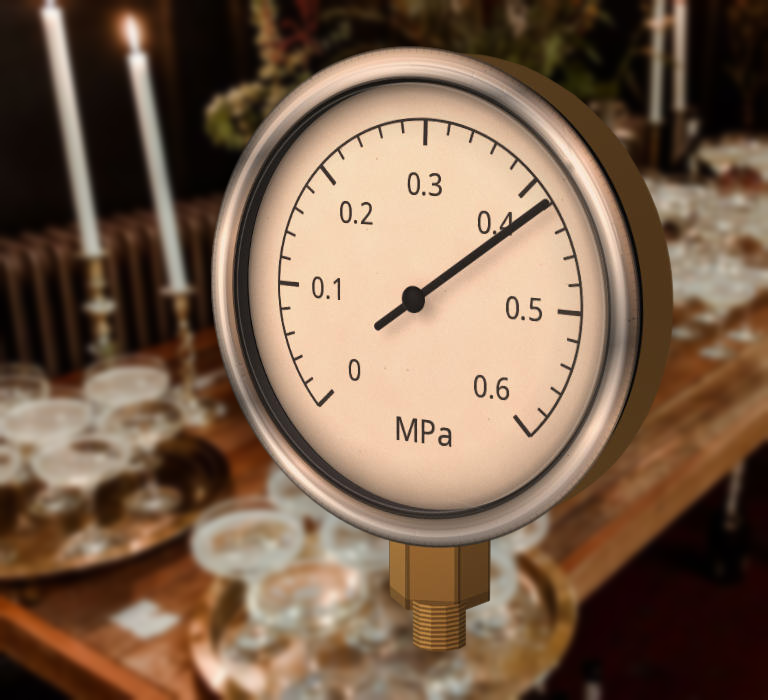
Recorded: 0.42 MPa
